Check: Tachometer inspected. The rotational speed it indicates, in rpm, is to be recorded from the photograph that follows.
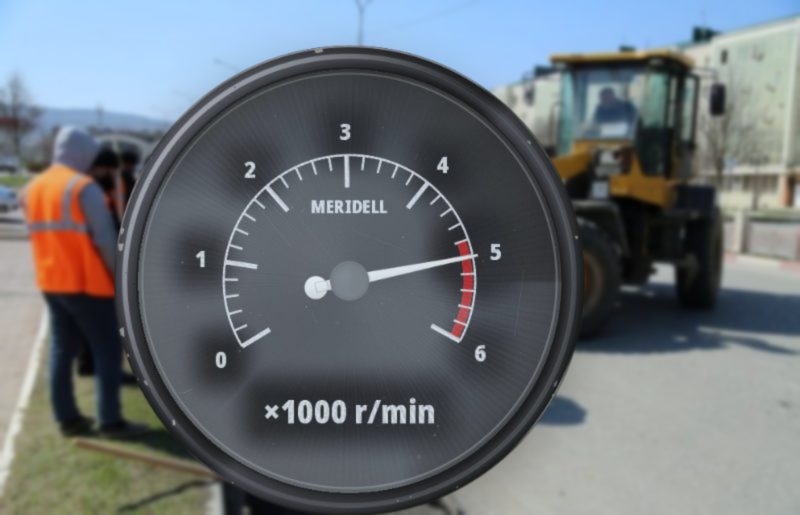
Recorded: 5000 rpm
